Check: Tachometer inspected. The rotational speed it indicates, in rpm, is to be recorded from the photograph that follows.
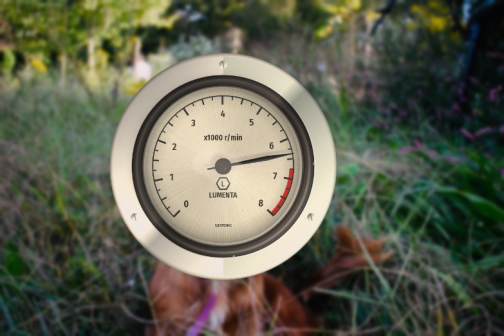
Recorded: 6375 rpm
